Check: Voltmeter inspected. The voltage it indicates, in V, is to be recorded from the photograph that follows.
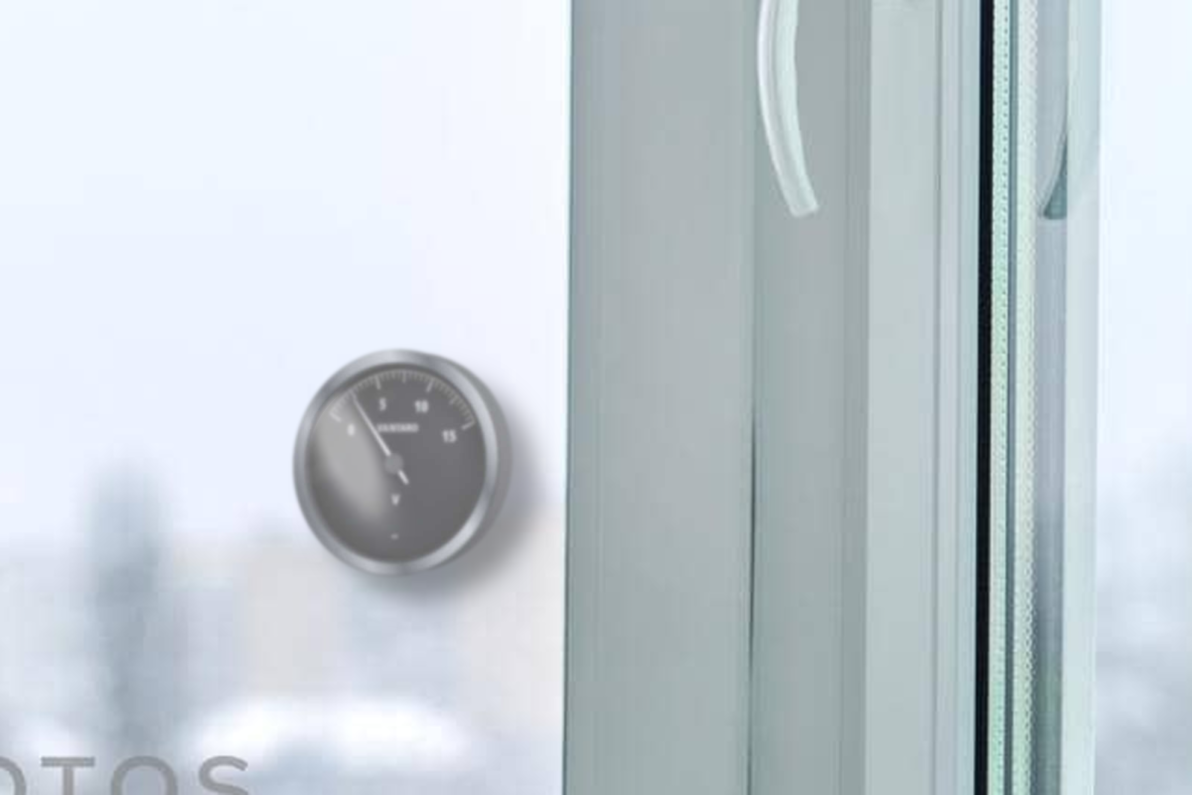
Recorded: 2.5 V
